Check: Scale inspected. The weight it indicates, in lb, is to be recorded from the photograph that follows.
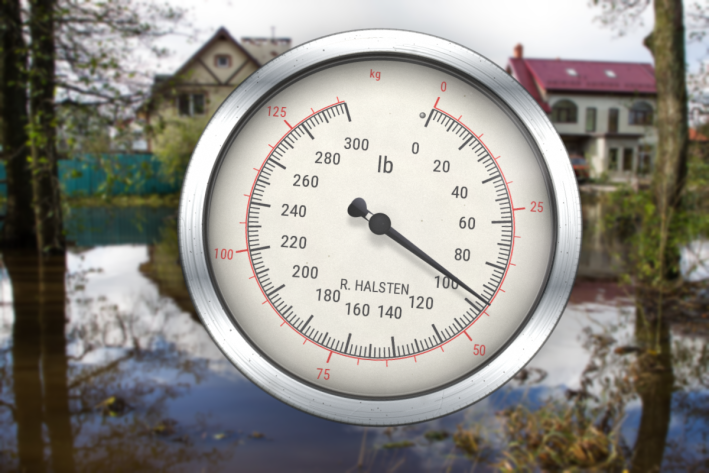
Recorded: 96 lb
